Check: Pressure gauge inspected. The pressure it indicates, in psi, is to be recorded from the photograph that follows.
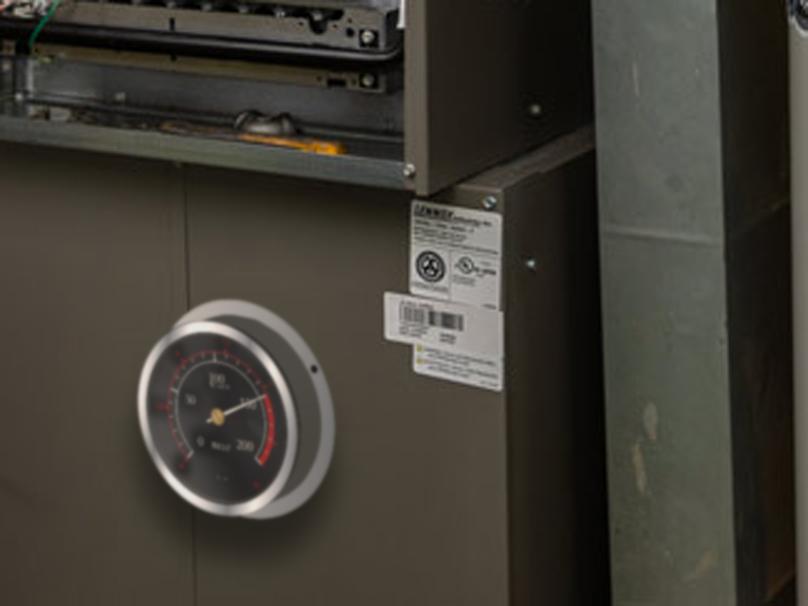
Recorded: 150 psi
